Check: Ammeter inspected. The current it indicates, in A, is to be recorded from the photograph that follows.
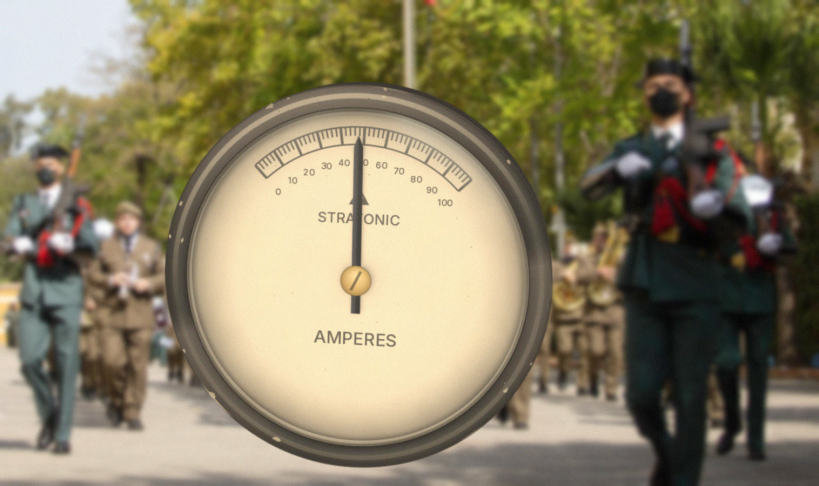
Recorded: 48 A
